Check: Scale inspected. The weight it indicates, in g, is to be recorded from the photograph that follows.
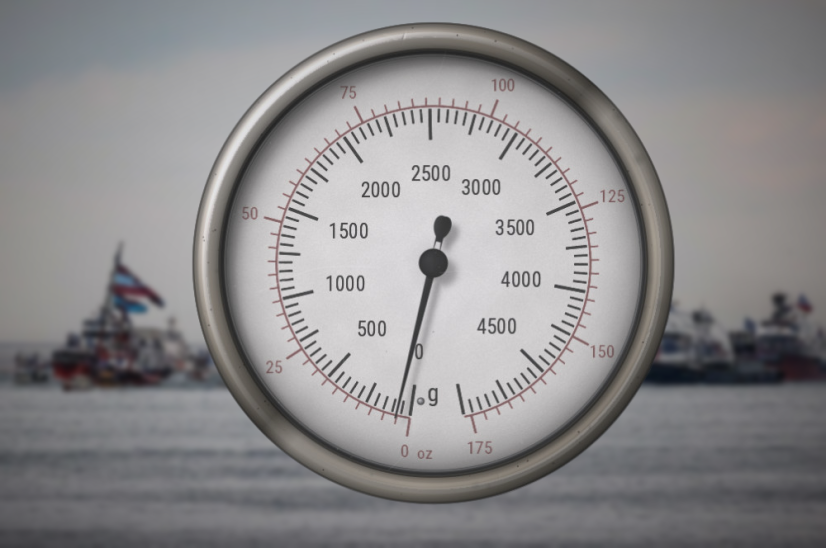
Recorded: 75 g
